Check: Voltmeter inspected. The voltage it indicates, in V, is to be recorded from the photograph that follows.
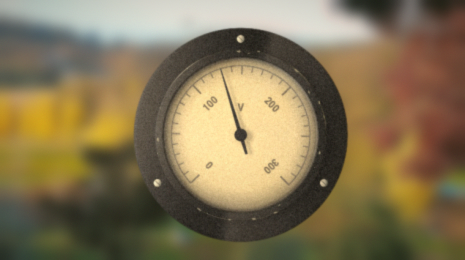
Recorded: 130 V
